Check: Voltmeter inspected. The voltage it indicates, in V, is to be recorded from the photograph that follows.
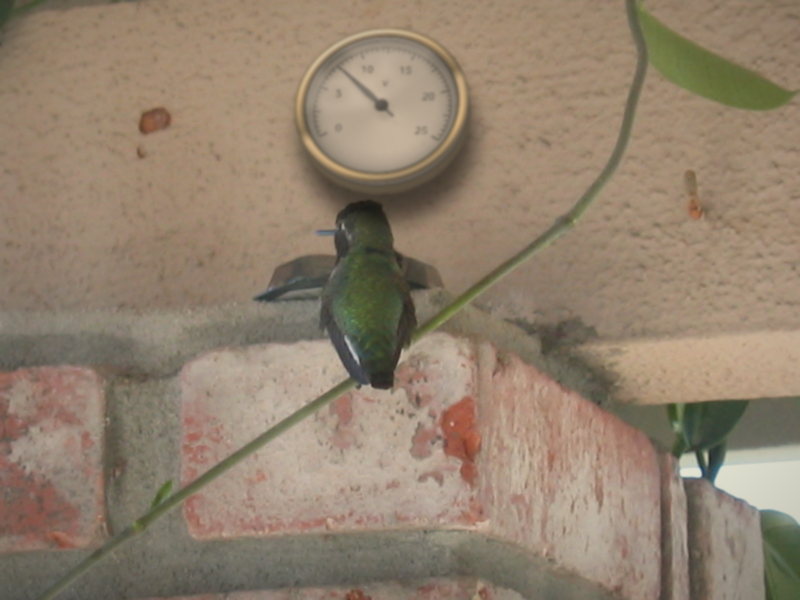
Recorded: 7.5 V
